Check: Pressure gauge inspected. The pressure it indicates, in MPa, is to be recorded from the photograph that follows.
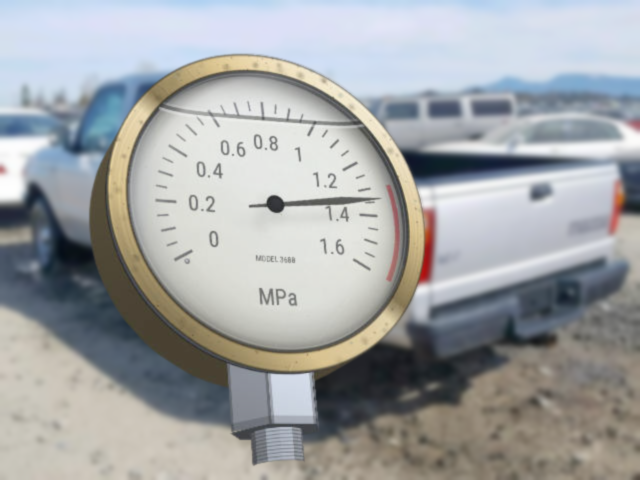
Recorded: 1.35 MPa
